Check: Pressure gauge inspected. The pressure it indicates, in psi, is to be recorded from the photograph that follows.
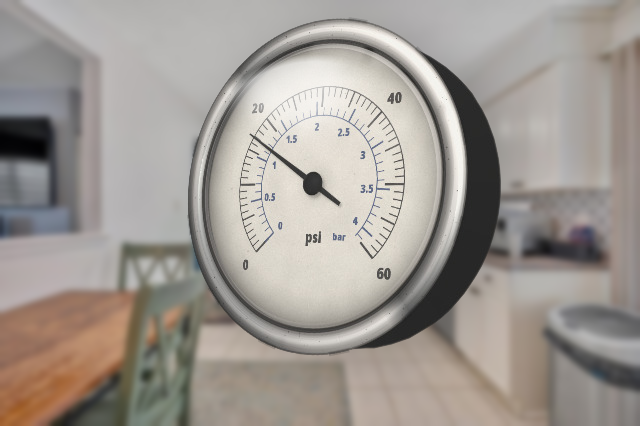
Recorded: 17 psi
